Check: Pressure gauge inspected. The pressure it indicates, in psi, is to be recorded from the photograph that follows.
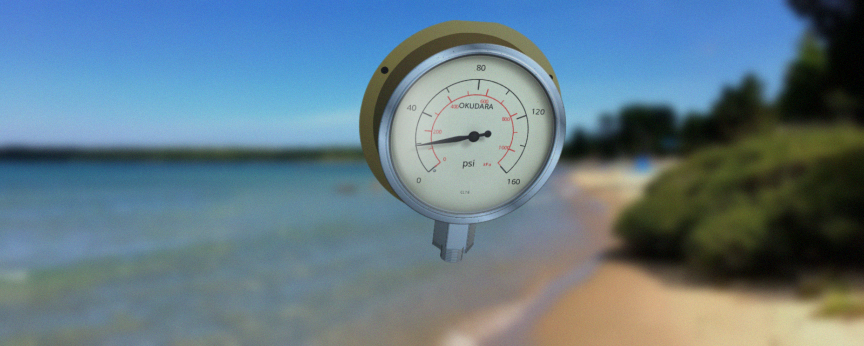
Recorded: 20 psi
